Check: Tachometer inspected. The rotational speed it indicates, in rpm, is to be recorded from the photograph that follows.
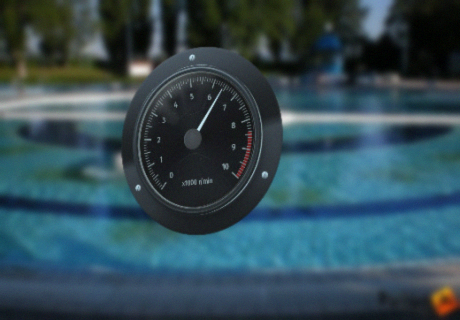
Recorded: 6500 rpm
